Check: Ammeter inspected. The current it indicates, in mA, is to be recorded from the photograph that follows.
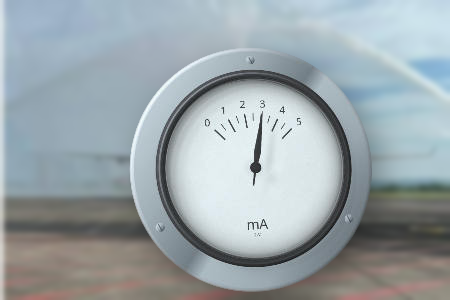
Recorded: 3 mA
